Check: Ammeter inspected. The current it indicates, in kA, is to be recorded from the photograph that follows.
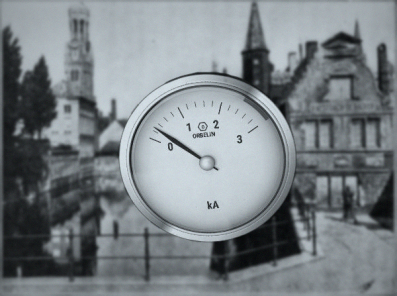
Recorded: 0.3 kA
